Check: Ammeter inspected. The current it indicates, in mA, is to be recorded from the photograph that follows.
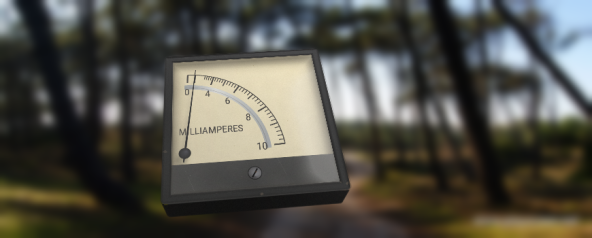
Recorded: 2 mA
